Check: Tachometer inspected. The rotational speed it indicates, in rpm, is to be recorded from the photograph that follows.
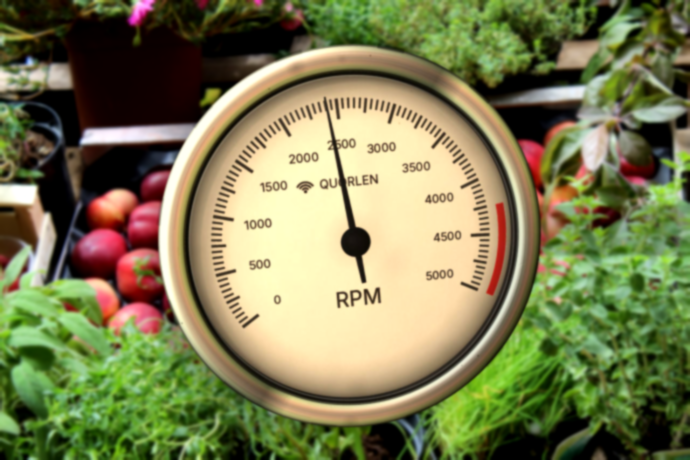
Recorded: 2400 rpm
